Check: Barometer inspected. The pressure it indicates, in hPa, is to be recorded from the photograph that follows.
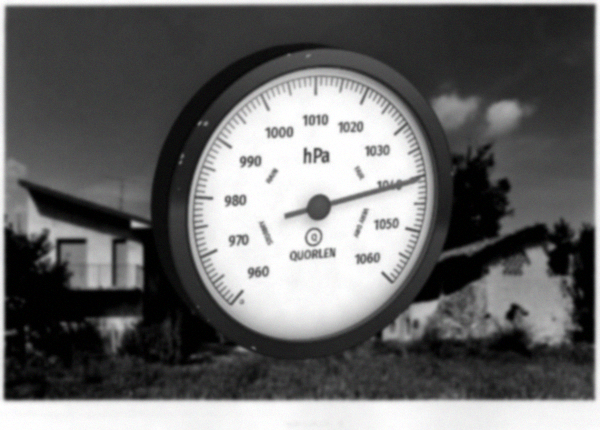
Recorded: 1040 hPa
